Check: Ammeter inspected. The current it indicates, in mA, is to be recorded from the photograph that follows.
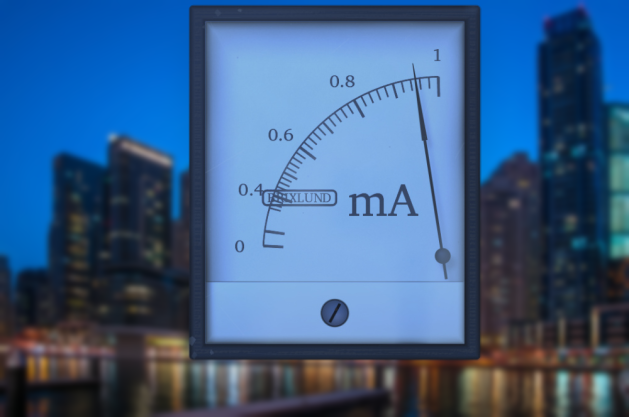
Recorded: 0.95 mA
